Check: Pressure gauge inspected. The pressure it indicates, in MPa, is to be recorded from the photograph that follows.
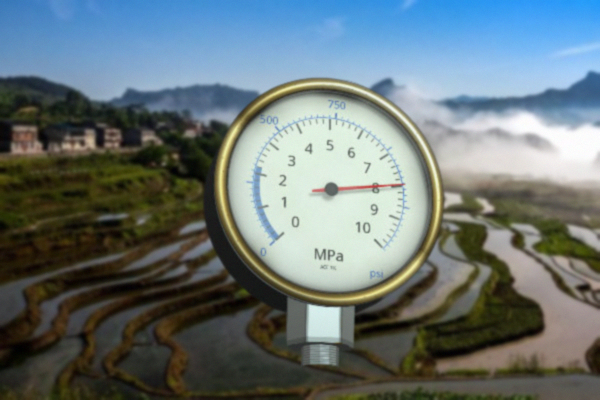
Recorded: 8 MPa
